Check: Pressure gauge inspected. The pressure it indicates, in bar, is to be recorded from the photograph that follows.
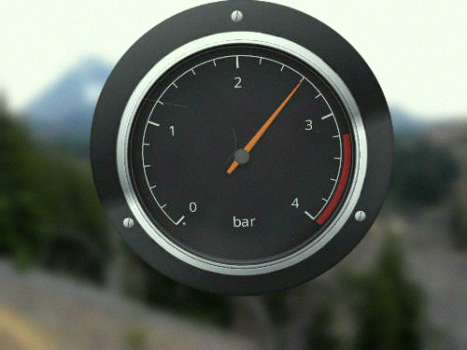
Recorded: 2.6 bar
